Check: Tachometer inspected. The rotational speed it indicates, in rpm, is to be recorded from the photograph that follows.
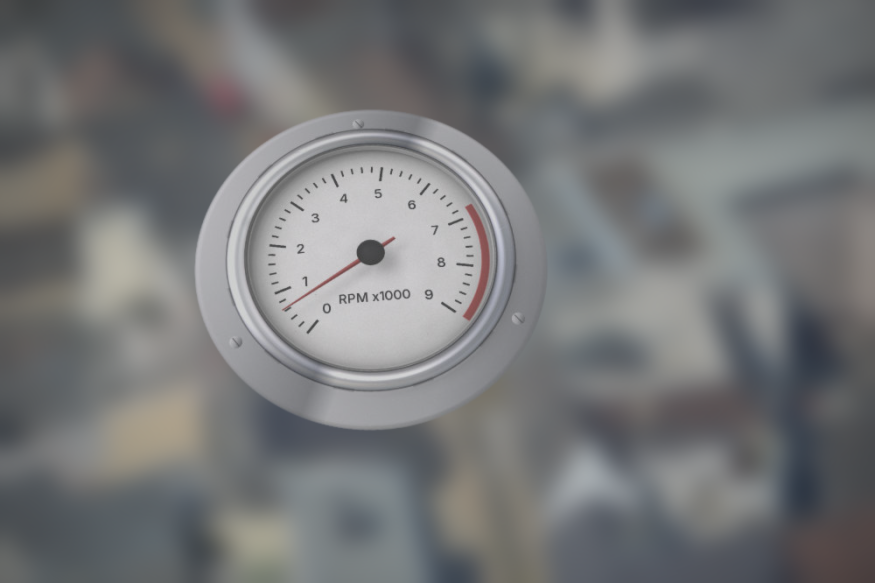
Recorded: 600 rpm
